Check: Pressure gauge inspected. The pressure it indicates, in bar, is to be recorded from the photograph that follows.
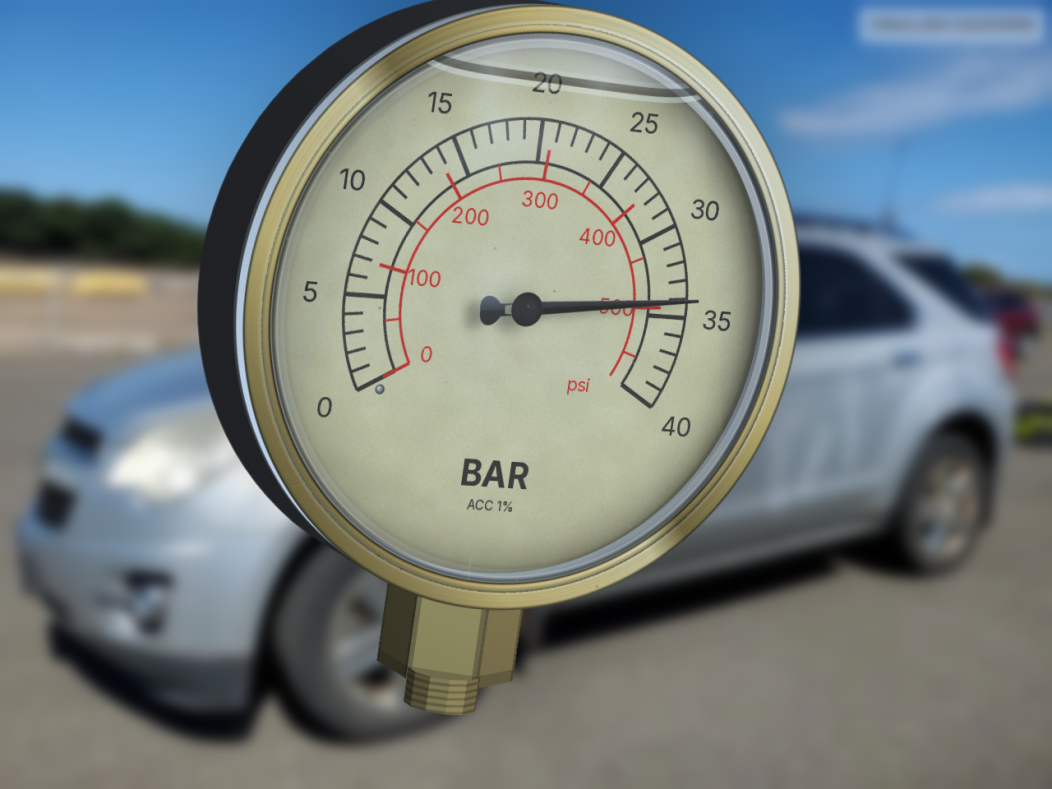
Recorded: 34 bar
